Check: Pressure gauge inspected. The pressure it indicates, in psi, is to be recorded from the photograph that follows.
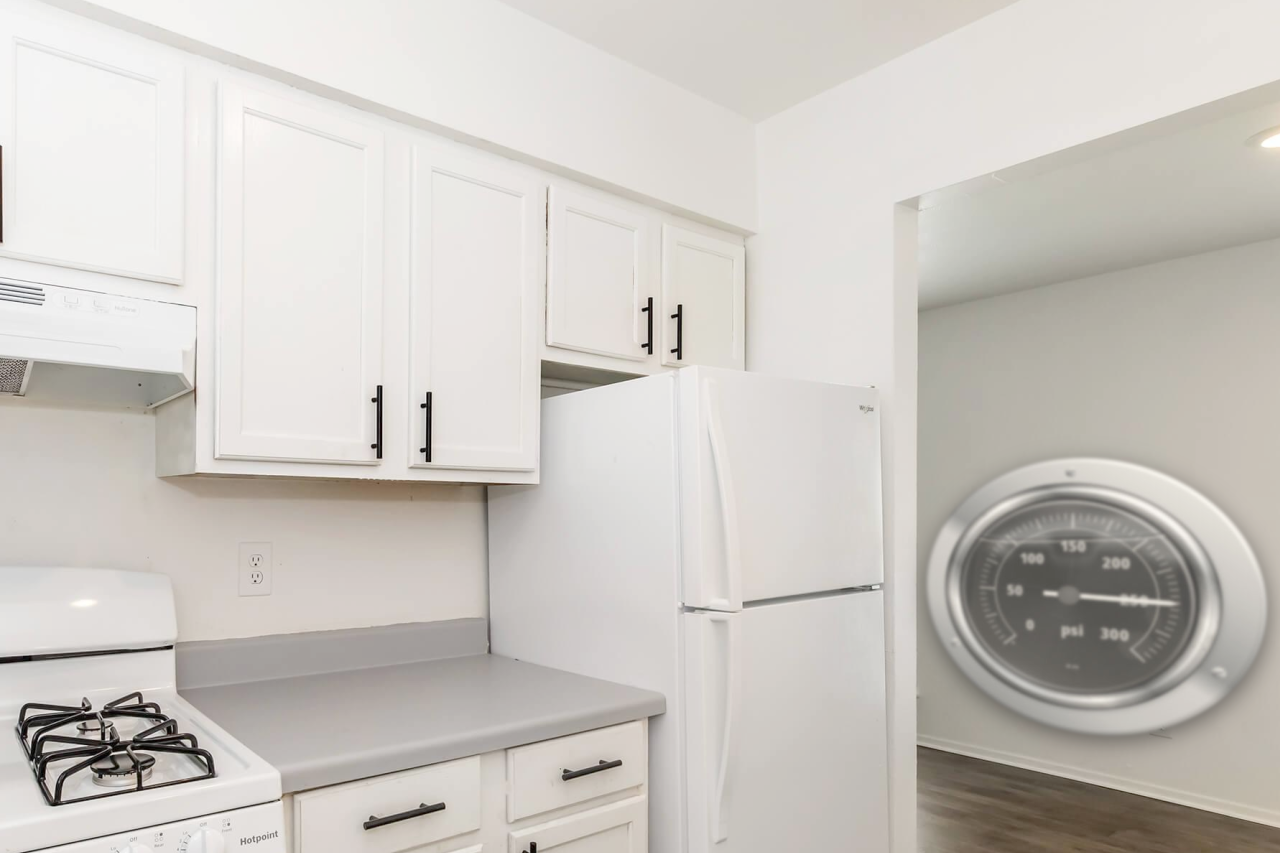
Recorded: 250 psi
